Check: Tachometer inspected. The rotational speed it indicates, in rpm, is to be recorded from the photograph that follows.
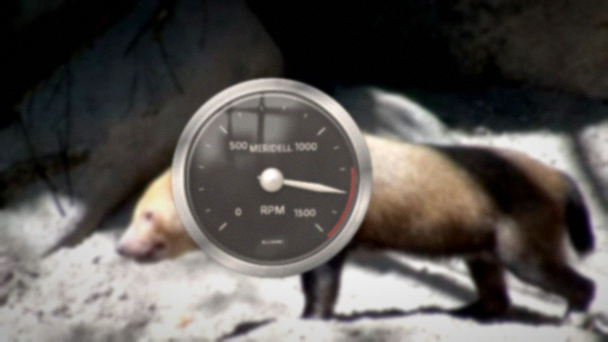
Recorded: 1300 rpm
